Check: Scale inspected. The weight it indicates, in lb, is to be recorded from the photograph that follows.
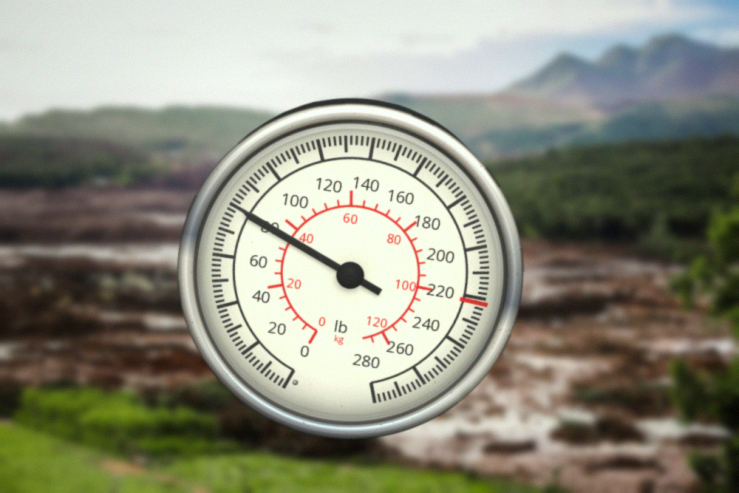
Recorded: 80 lb
